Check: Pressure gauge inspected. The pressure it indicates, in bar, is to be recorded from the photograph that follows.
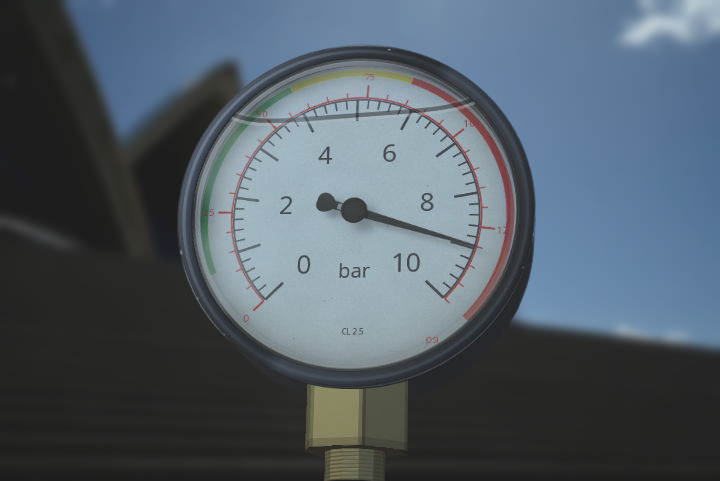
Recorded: 9 bar
